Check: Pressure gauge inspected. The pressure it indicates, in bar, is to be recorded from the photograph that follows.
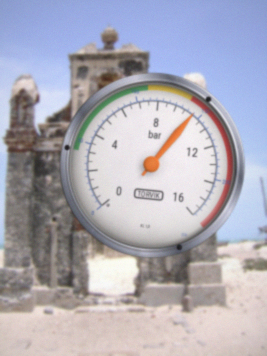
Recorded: 10 bar
